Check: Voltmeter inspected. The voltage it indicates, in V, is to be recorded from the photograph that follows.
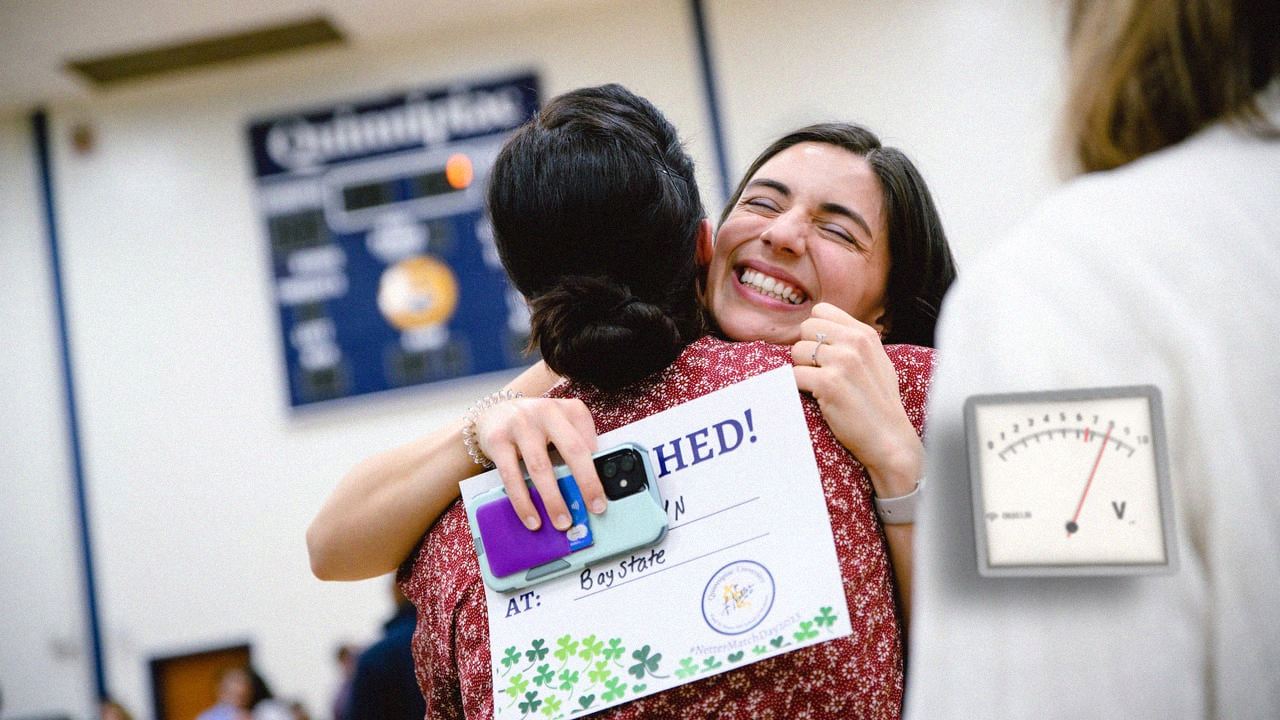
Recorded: 8 V
